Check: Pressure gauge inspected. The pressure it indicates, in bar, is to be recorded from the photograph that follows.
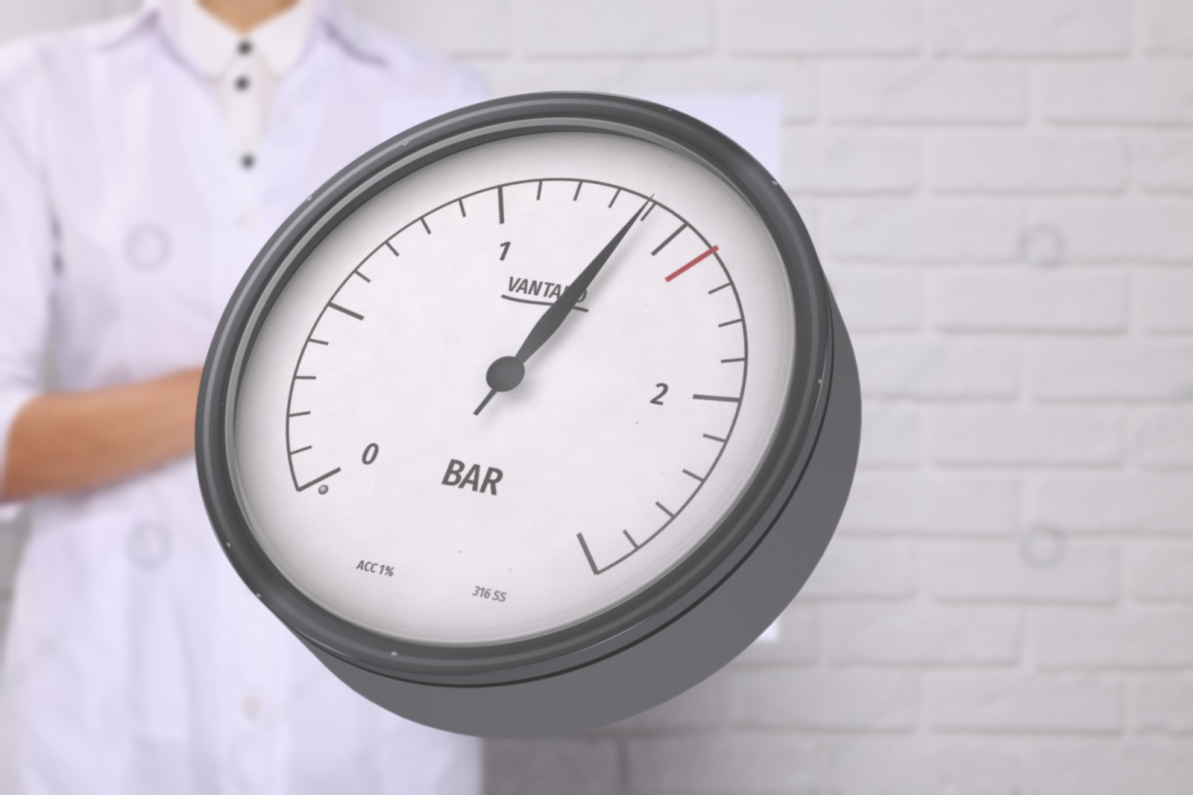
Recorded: 1.4 bar
